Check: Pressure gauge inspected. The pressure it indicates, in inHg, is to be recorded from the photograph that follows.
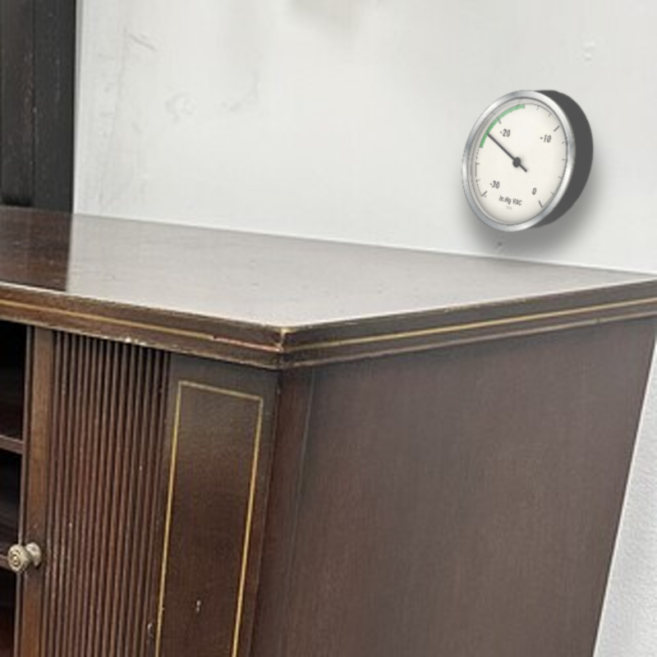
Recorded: -22 inHg
